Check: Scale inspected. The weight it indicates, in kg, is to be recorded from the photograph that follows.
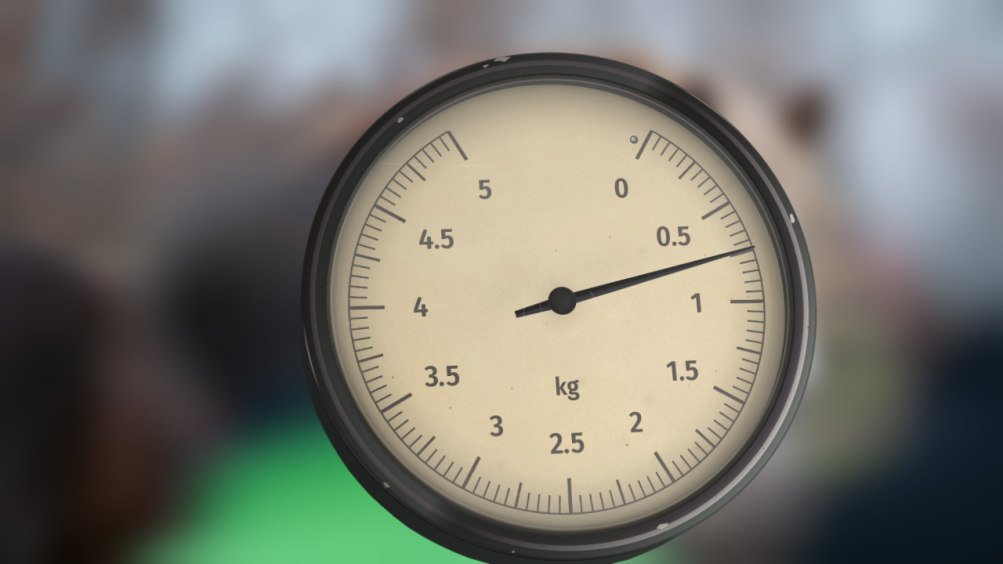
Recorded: 0.75 kg
